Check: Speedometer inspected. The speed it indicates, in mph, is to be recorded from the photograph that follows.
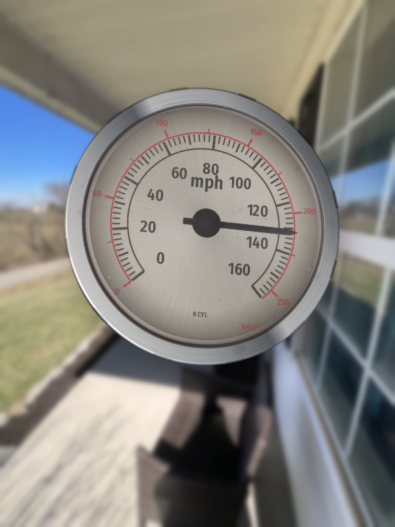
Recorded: 132 mph
